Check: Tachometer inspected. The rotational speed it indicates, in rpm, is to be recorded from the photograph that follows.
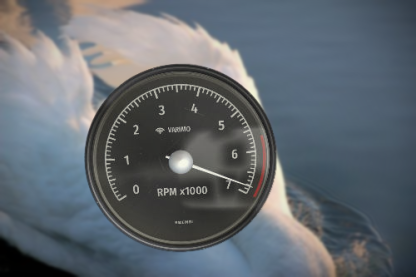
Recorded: 6800 rpm
